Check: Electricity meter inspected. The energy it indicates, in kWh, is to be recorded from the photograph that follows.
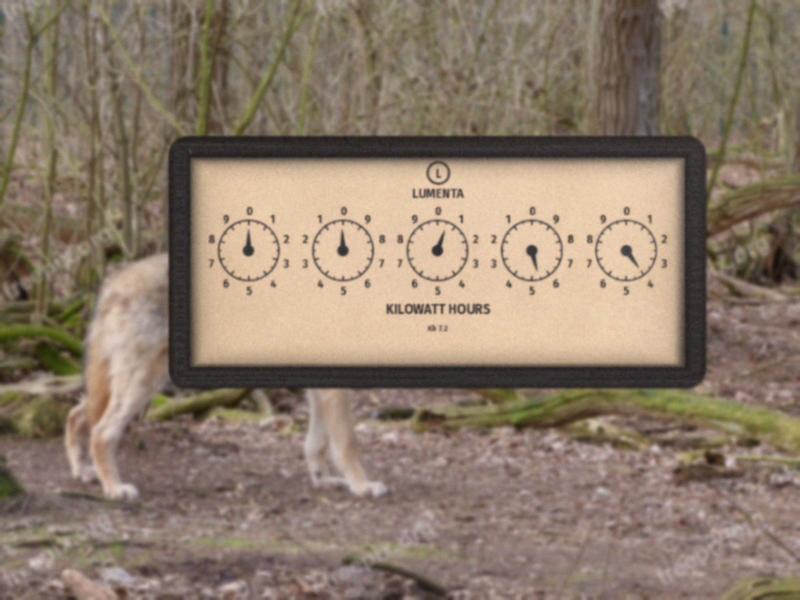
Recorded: 54 kWh
